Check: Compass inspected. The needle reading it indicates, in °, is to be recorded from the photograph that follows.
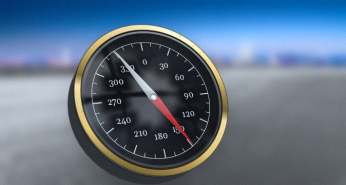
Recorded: 150 °
